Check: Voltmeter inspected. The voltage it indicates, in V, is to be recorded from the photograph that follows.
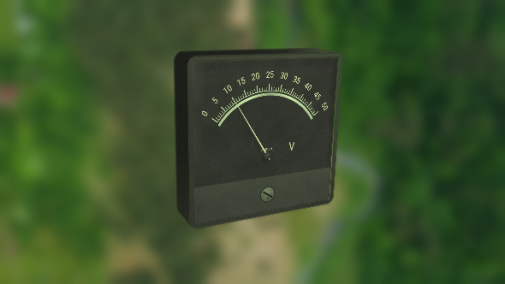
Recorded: 10 V
